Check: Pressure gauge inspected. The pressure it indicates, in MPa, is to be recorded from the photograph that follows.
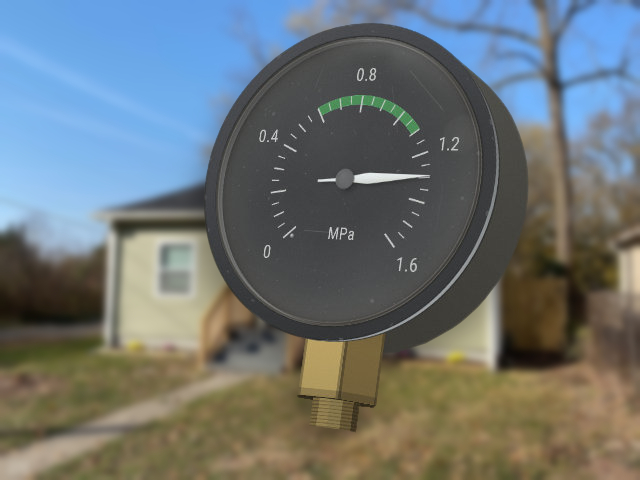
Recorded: 1.3 MPa
